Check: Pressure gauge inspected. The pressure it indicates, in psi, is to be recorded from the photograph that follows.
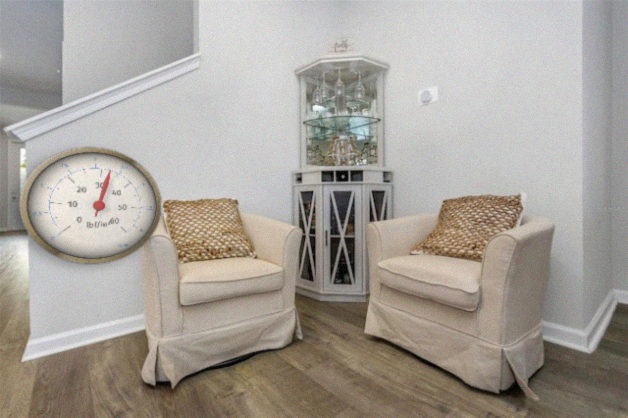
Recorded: 32.5 psi
